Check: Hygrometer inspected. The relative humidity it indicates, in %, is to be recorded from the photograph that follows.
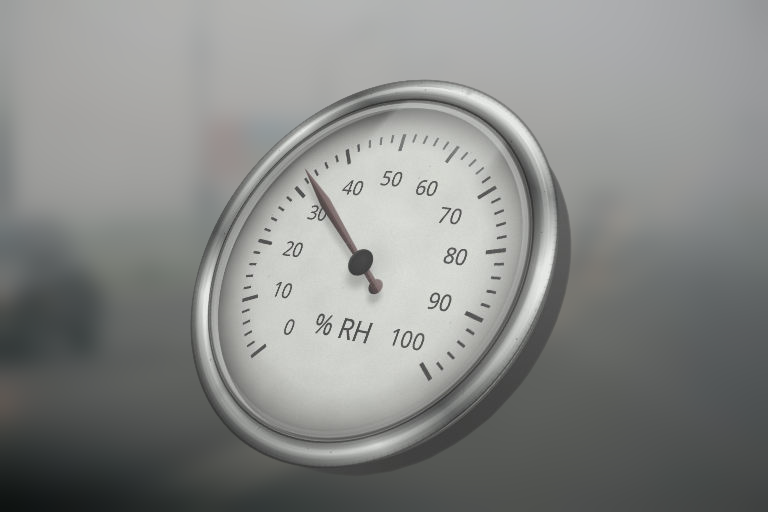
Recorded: 33 %
